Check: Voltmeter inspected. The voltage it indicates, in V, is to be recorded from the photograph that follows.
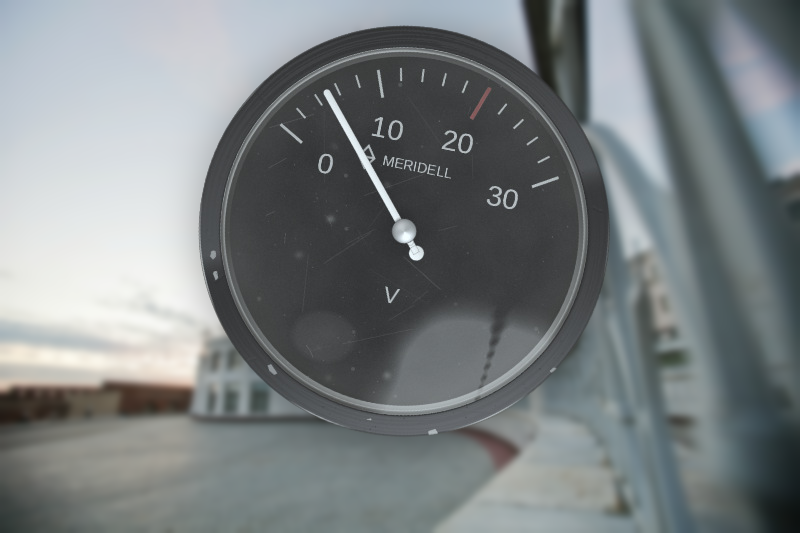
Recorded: 5 V
